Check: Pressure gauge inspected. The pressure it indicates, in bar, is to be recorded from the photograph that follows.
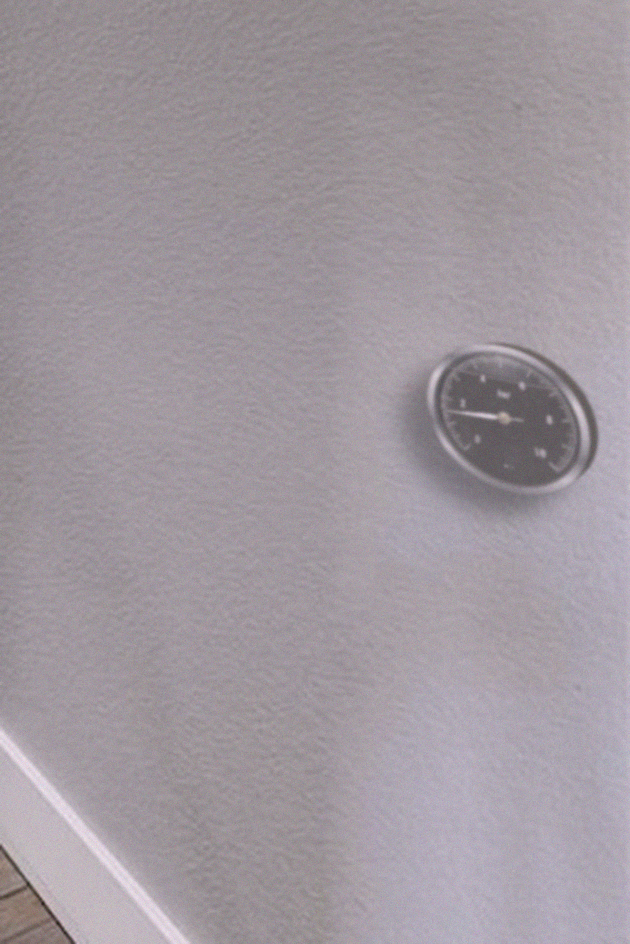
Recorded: 1.5 bar
